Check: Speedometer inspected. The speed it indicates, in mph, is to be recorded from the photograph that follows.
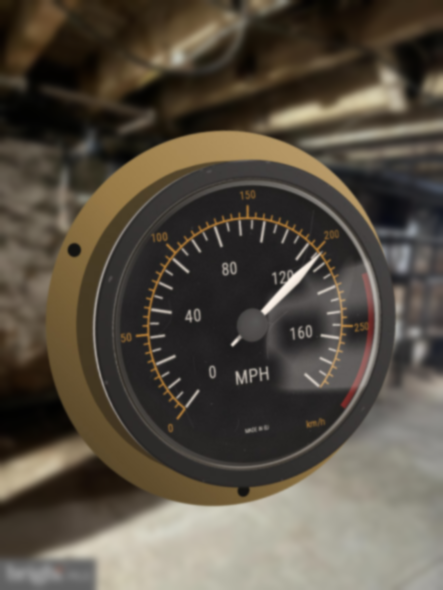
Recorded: 125 mph
